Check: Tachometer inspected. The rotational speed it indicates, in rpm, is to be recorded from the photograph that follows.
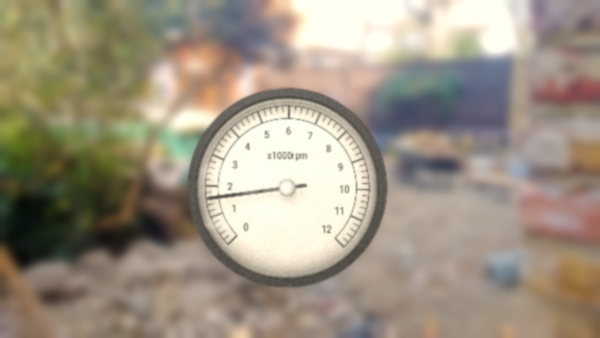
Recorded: 1600 rpm
